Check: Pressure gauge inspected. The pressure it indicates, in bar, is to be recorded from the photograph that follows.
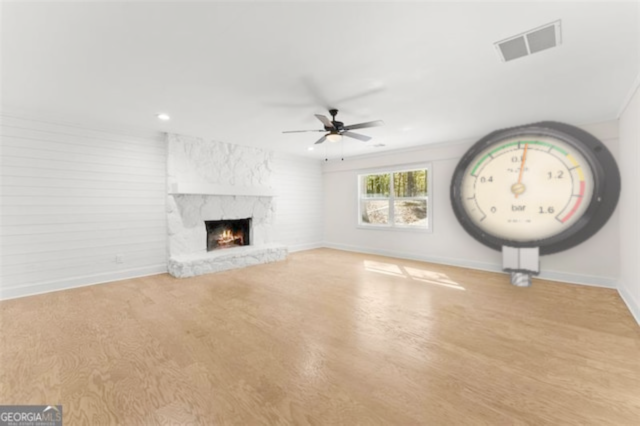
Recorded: 0.85 bar
